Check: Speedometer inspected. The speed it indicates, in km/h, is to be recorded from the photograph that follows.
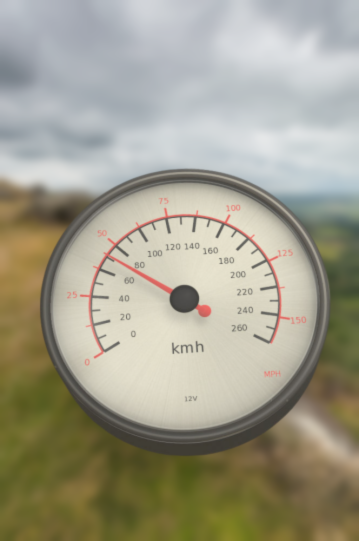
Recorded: 70 km/h
